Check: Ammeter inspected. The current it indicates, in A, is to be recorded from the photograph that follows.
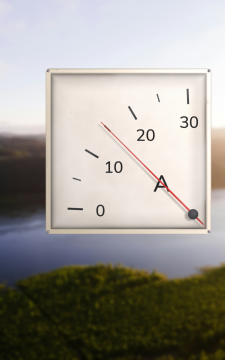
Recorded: 15 A
